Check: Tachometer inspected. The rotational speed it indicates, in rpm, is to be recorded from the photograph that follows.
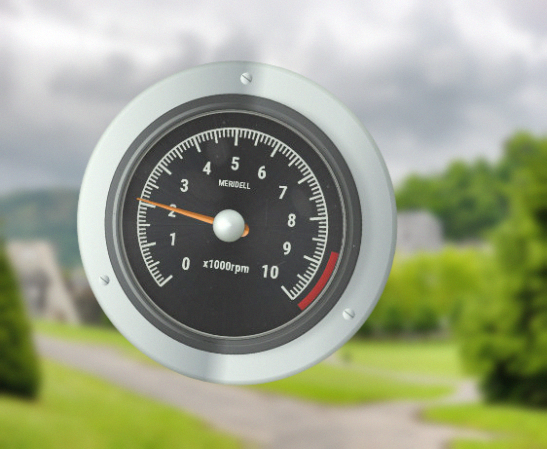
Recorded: 2100 rpm
